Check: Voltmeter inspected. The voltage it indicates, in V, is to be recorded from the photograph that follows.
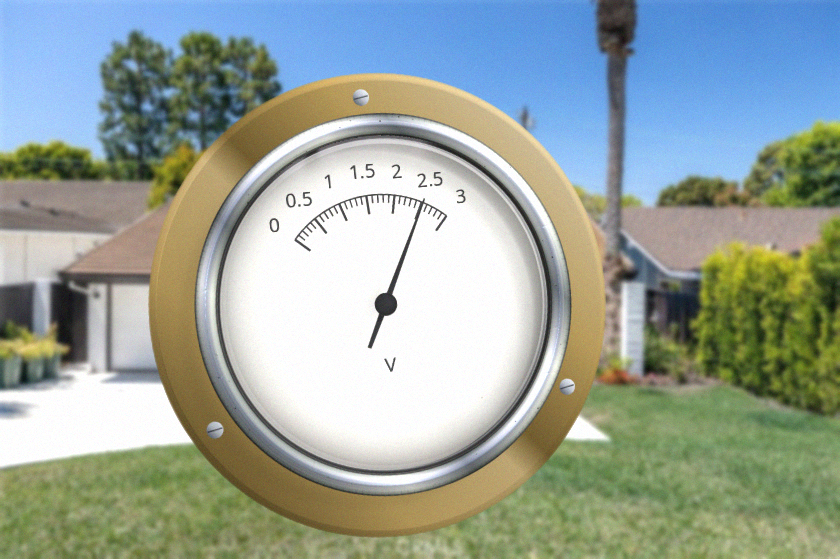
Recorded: 2.5 V
